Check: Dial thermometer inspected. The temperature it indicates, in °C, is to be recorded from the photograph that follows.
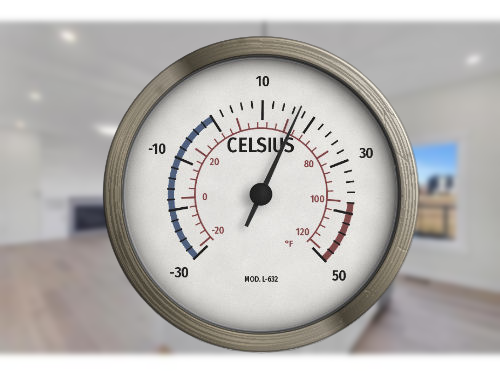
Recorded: 17 °C
